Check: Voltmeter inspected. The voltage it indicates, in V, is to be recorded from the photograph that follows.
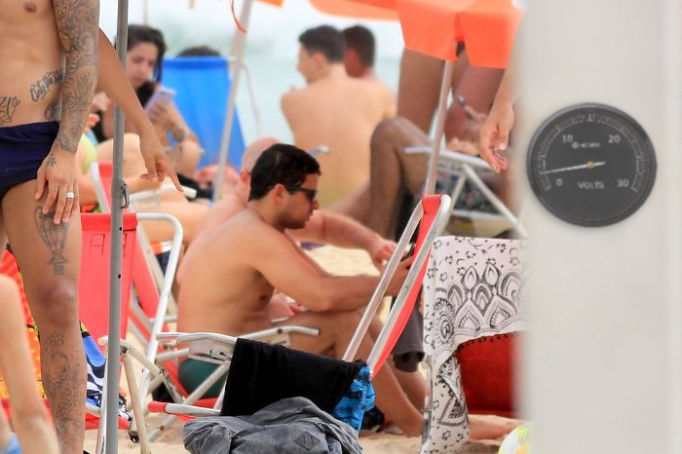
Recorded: 2.5 V
